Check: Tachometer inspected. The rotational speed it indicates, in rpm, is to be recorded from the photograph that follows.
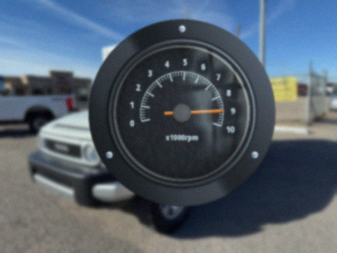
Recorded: 9000 rpm
